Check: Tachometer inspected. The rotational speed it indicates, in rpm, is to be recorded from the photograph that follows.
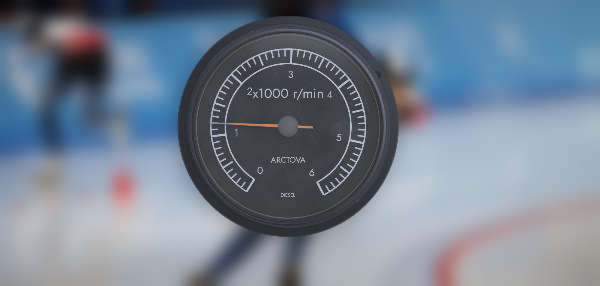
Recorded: 1200 rpm
